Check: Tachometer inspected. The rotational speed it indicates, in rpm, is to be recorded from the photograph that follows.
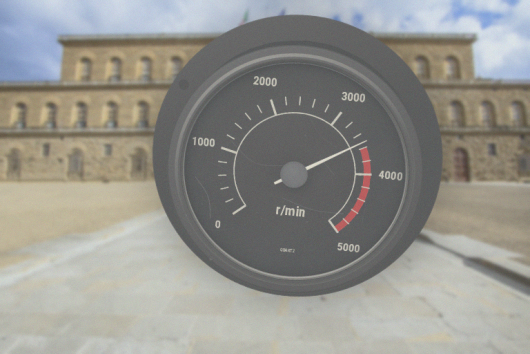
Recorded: 3500 rpm
